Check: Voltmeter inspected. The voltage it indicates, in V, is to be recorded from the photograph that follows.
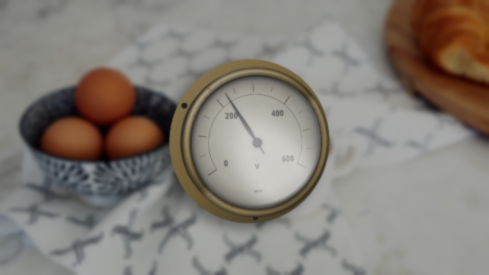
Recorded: 225 V
